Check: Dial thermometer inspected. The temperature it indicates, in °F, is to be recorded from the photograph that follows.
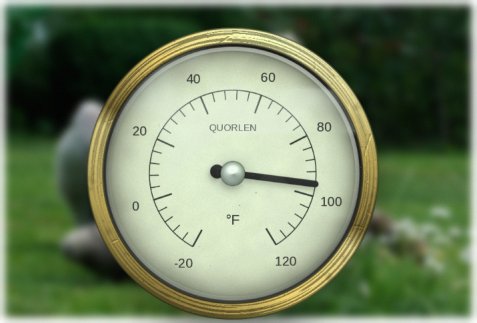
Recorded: 96 °F
